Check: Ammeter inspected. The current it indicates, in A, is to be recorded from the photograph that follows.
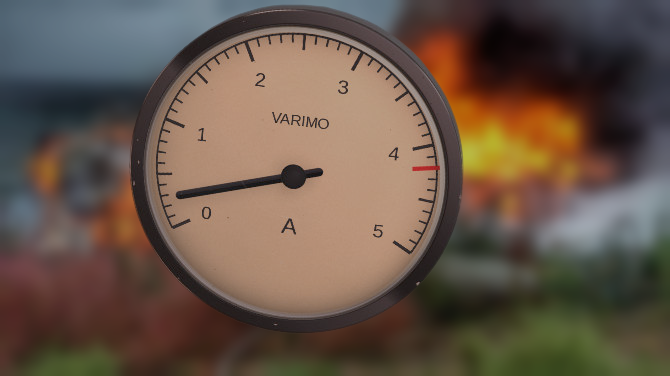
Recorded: 0.3 A
